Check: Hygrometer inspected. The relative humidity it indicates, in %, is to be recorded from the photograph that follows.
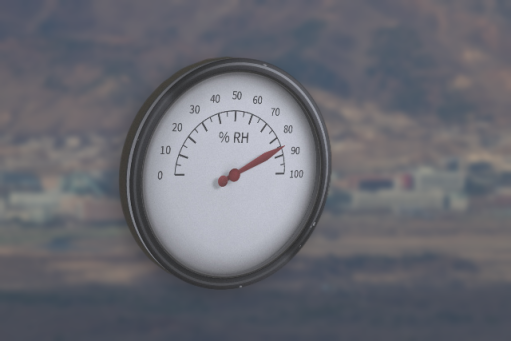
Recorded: 85 %
